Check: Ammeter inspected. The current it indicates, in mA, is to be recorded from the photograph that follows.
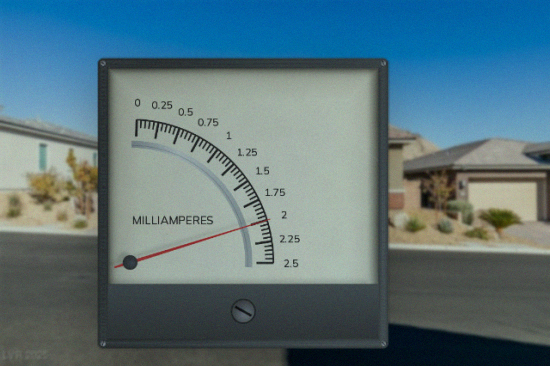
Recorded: 2 mA
